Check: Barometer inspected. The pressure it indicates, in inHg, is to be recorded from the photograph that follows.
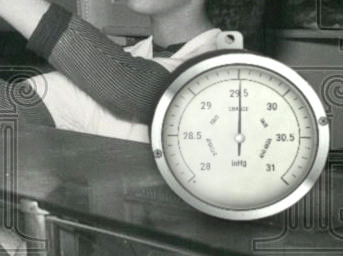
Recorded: 29.5 inHg
